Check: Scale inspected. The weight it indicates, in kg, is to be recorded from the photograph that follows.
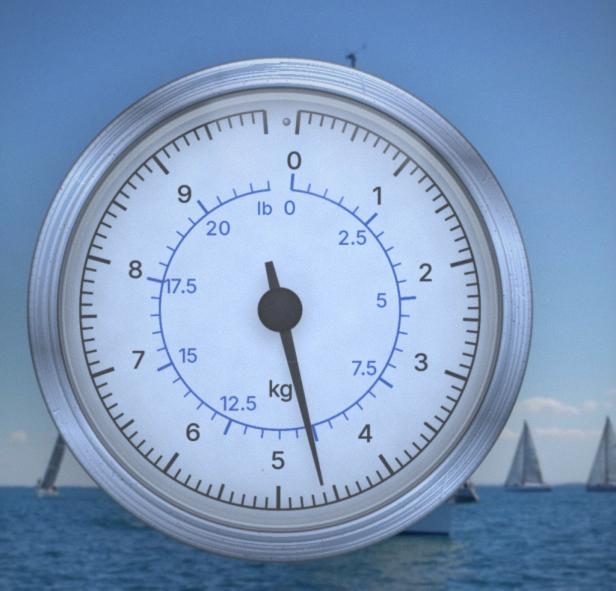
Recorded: 4.6 kg
